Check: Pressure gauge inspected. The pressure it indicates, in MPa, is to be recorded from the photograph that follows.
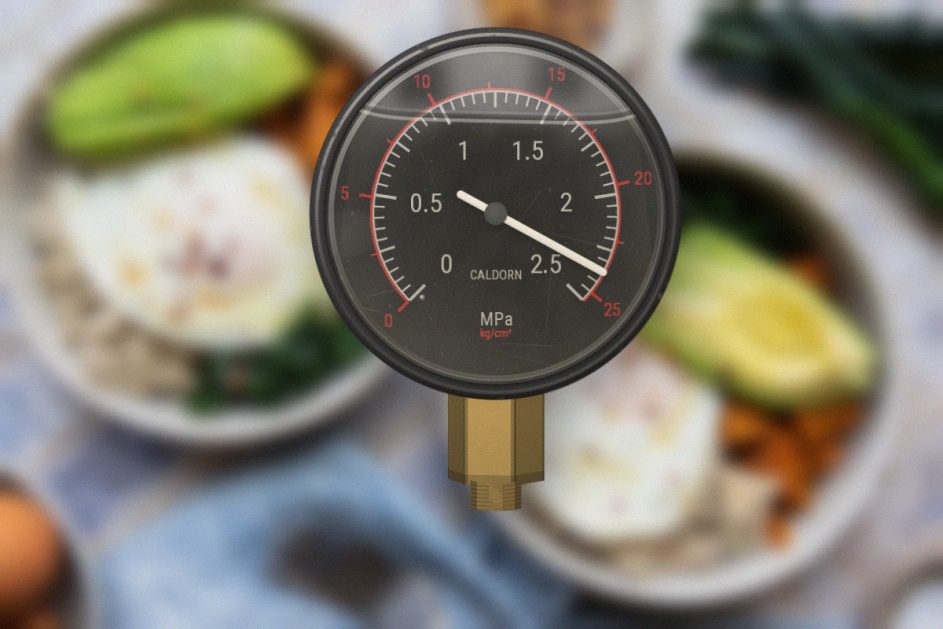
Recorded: 2.35 MPa
